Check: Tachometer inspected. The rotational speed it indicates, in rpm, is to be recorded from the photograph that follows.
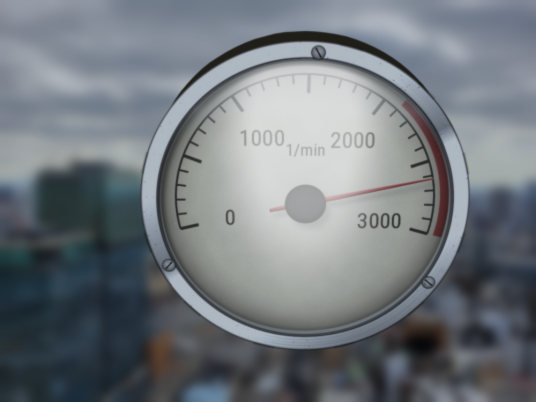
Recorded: 2600 rpm
